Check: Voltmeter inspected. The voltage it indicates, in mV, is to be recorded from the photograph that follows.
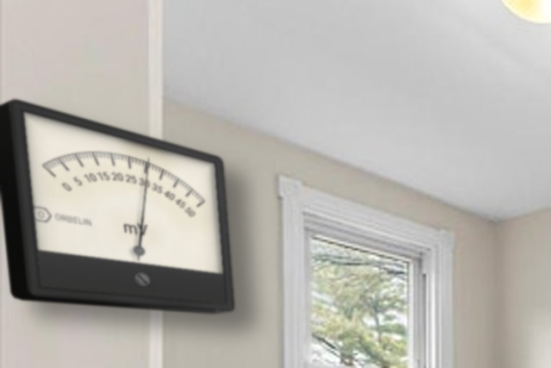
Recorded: 30 mV
